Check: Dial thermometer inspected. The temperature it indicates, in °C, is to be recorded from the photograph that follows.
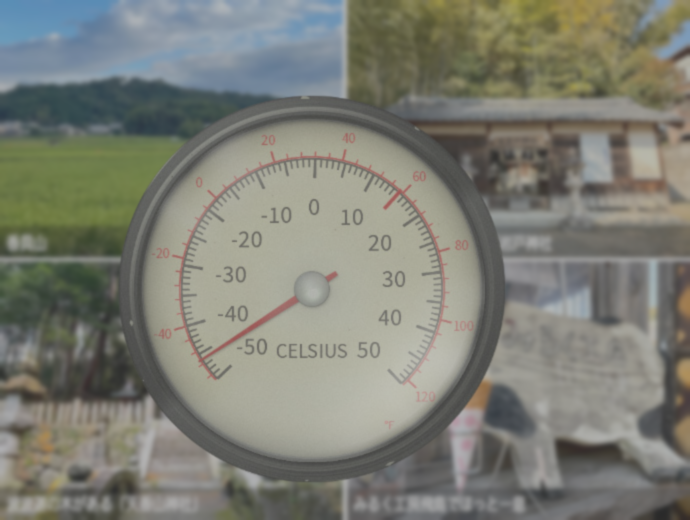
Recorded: -46 °C
